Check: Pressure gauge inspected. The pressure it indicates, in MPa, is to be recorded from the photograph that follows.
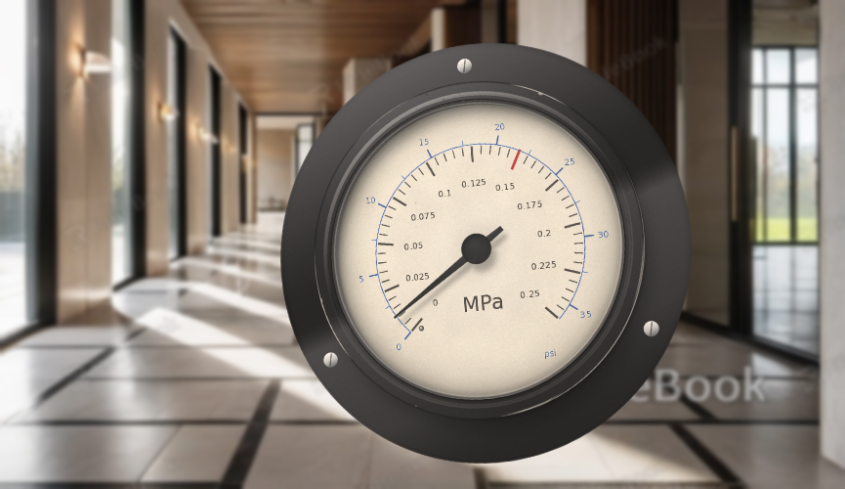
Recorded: 0.01 MPa
